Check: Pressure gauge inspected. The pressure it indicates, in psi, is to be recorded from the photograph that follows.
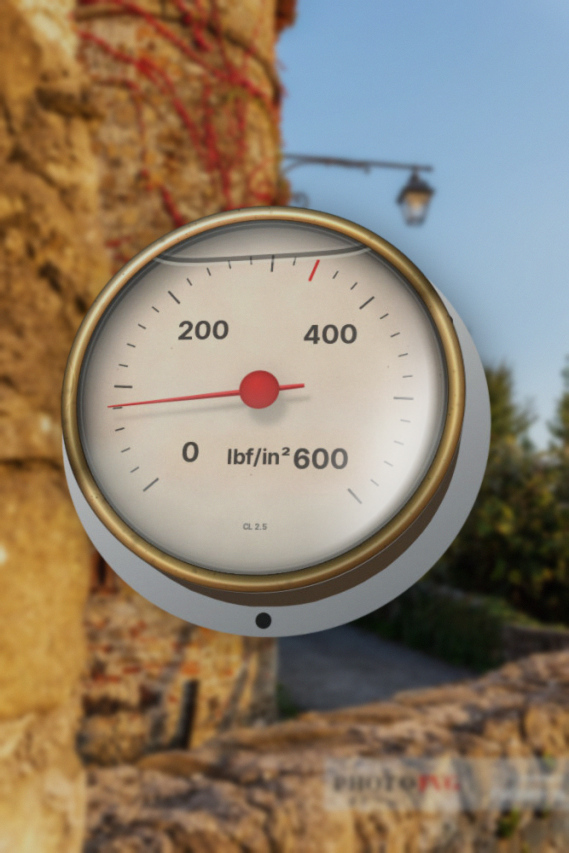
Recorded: 80 psi
